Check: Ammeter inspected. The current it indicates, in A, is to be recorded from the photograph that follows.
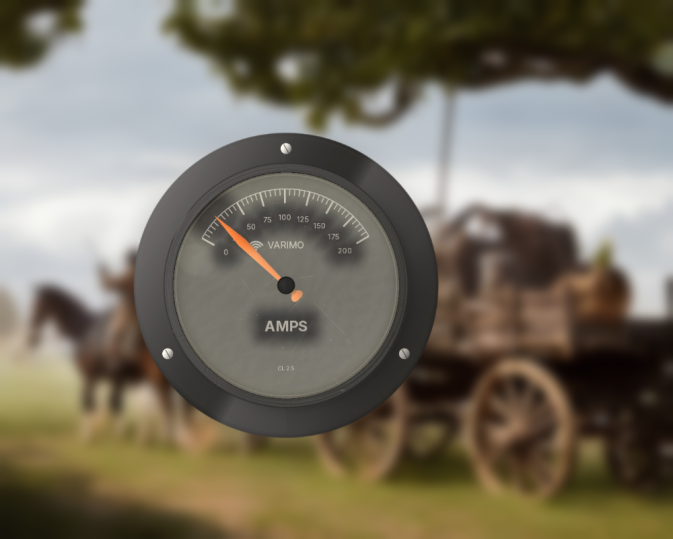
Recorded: 25 A
